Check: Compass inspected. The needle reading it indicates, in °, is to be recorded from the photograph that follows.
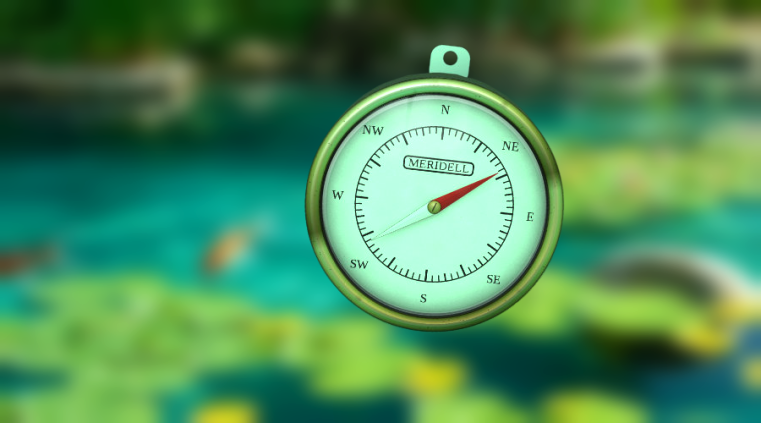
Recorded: 55 °
